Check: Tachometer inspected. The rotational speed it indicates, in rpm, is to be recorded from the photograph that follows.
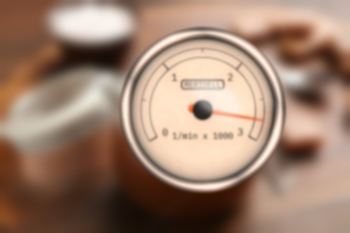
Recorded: 2750 rpm
